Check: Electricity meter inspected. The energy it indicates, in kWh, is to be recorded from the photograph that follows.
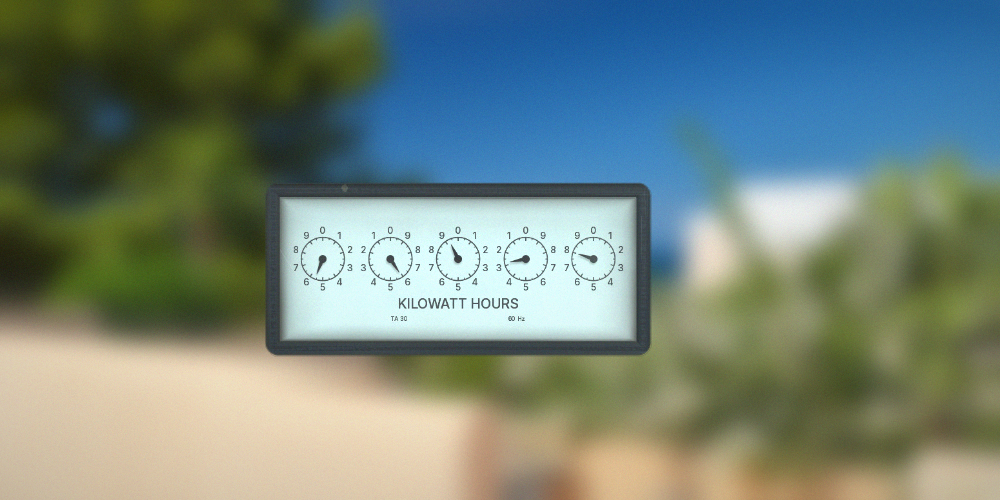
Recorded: 55928 kWh
